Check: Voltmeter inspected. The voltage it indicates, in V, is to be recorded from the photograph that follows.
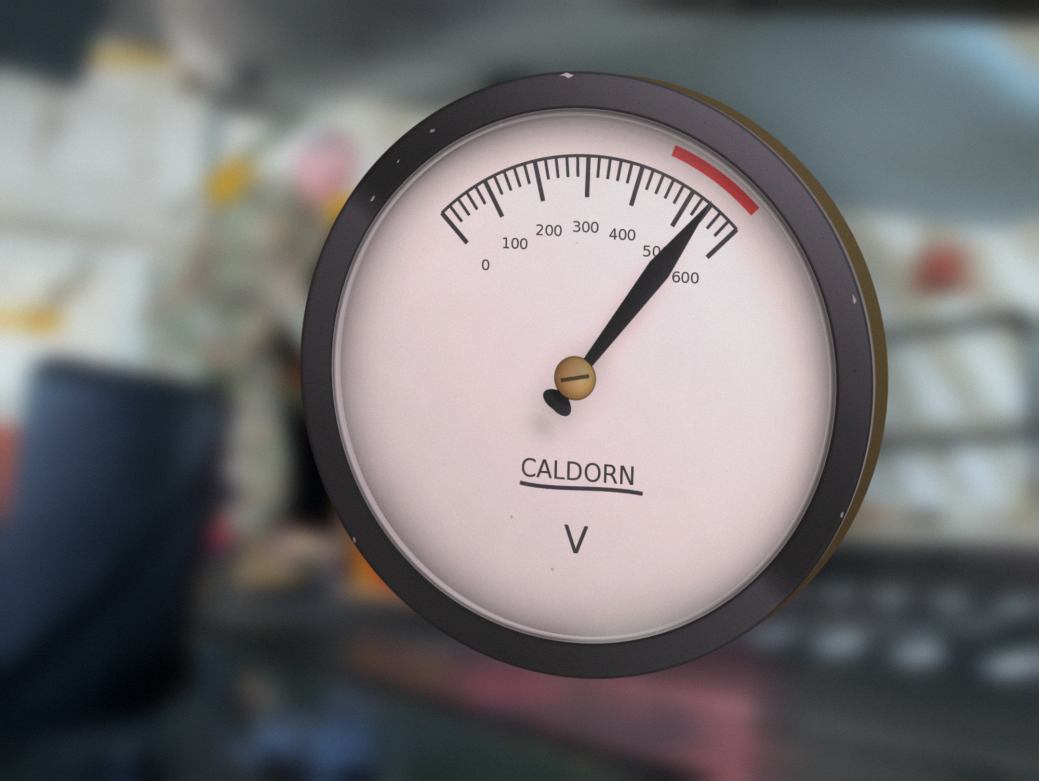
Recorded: 540 V
